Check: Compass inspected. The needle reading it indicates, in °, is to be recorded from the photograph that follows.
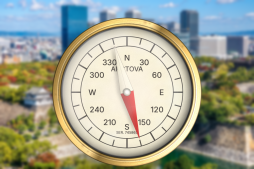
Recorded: 165 °
